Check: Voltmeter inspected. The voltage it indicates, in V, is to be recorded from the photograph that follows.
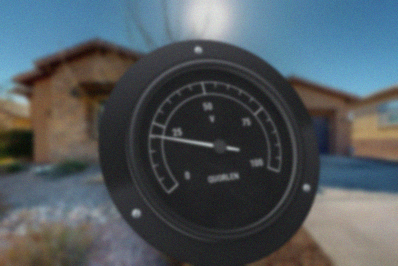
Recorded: 20 V
